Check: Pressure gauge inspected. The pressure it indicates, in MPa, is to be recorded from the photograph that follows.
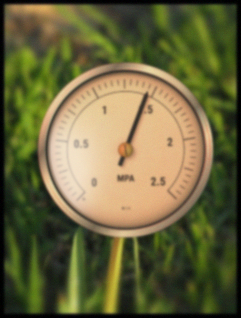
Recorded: 1.45 MPa
